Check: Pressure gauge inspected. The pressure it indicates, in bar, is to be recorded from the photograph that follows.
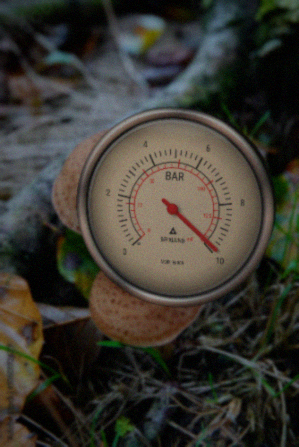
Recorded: 9.8 bar
